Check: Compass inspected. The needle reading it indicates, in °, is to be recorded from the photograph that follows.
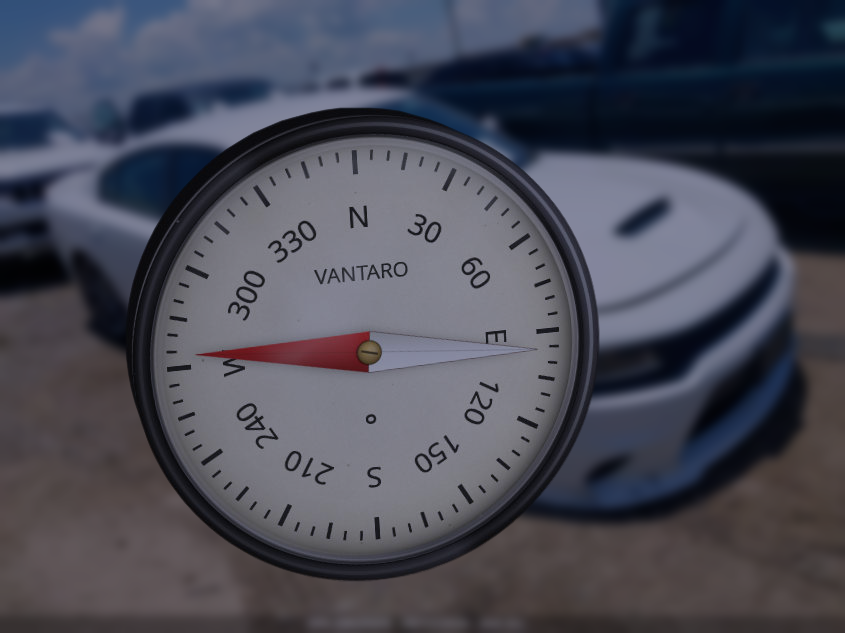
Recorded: 275 °
